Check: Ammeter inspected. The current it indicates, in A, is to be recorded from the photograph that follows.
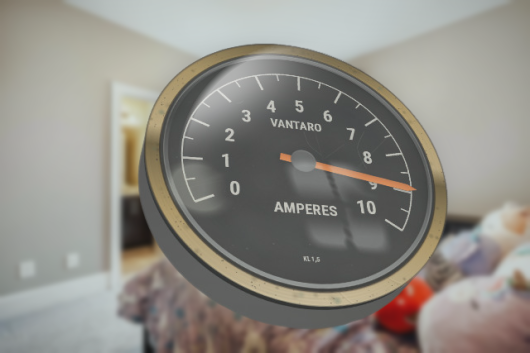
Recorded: 9 A
